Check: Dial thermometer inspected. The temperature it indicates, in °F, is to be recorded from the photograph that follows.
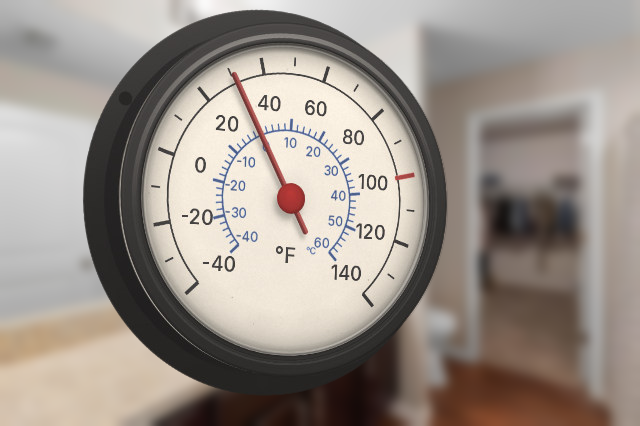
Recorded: 30 °F
